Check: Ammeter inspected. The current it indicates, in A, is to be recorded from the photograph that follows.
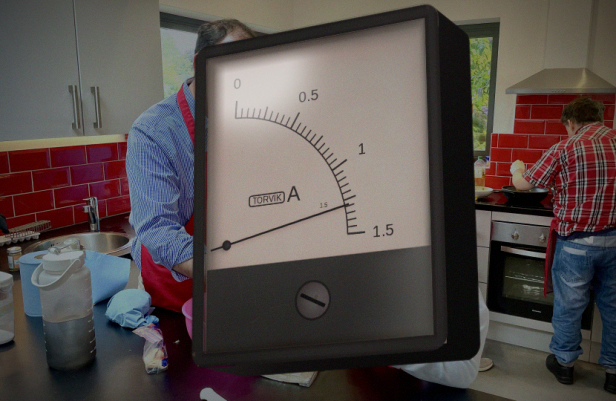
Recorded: 1.3 A
